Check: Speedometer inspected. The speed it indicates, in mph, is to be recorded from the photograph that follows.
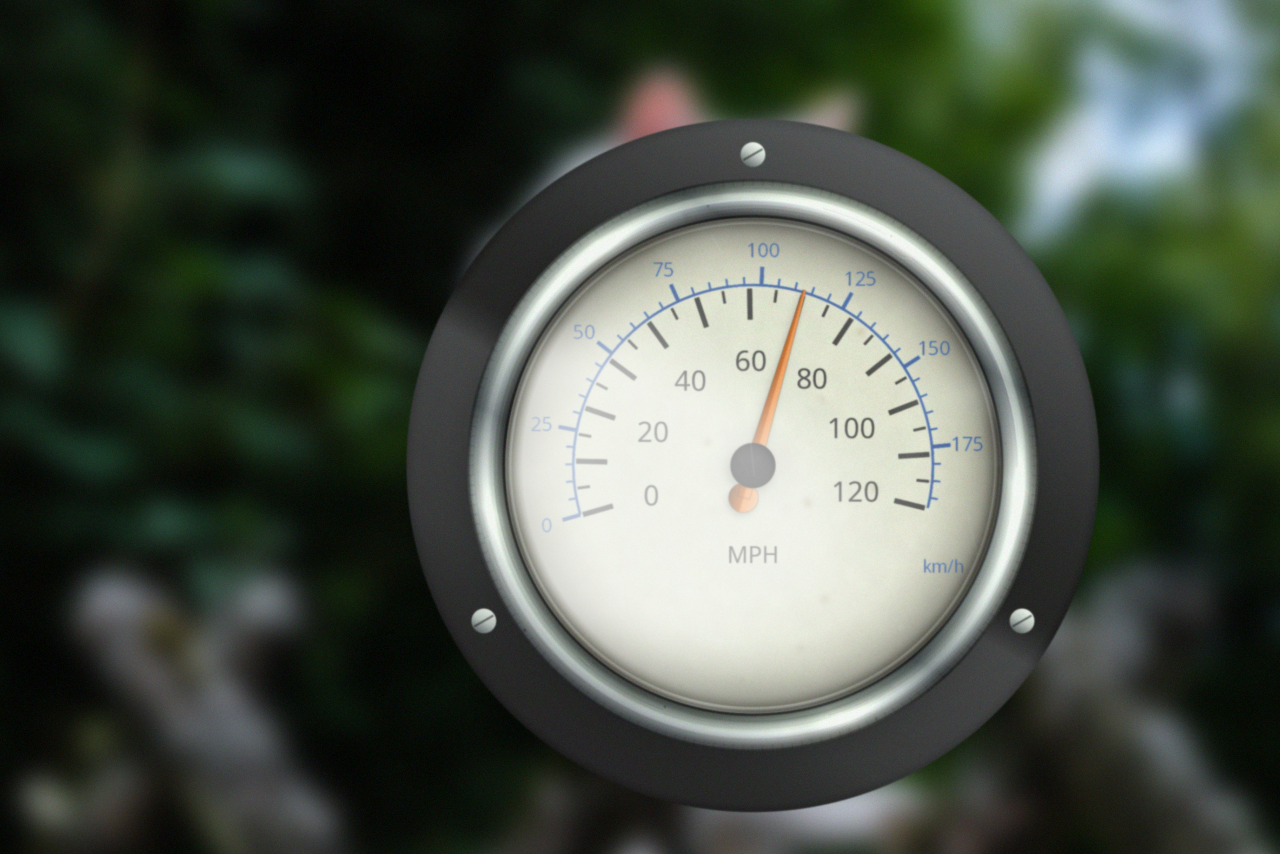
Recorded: 70 mph
